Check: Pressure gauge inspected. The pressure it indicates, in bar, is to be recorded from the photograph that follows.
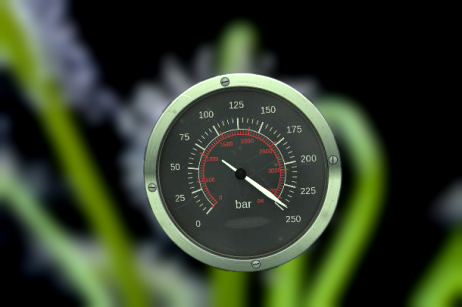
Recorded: 245 bar
